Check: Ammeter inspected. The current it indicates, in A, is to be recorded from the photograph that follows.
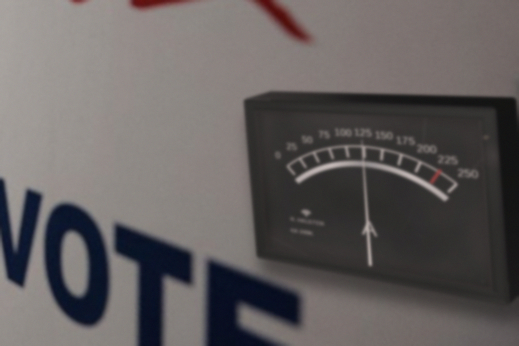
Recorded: 125 A
